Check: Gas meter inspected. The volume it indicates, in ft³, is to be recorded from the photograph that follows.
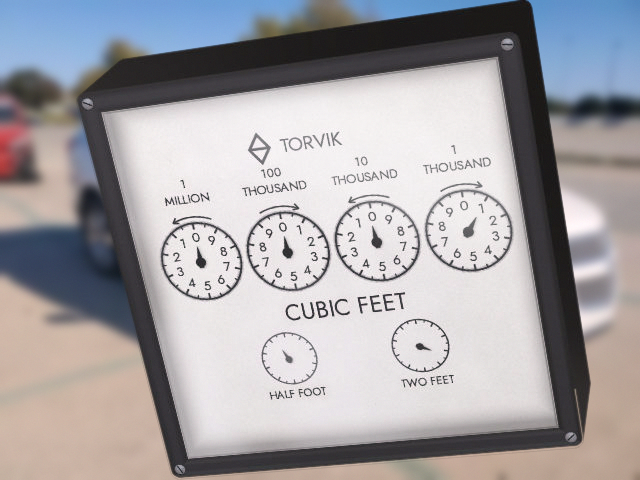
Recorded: 100 ft³
